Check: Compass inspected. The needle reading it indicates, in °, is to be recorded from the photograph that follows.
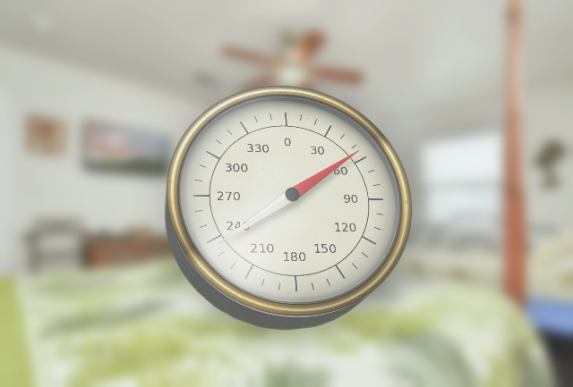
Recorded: 55 °
